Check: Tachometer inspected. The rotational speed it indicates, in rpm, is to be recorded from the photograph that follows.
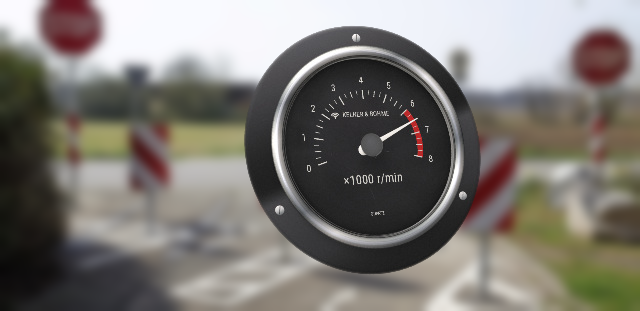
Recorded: 6500 rpm
